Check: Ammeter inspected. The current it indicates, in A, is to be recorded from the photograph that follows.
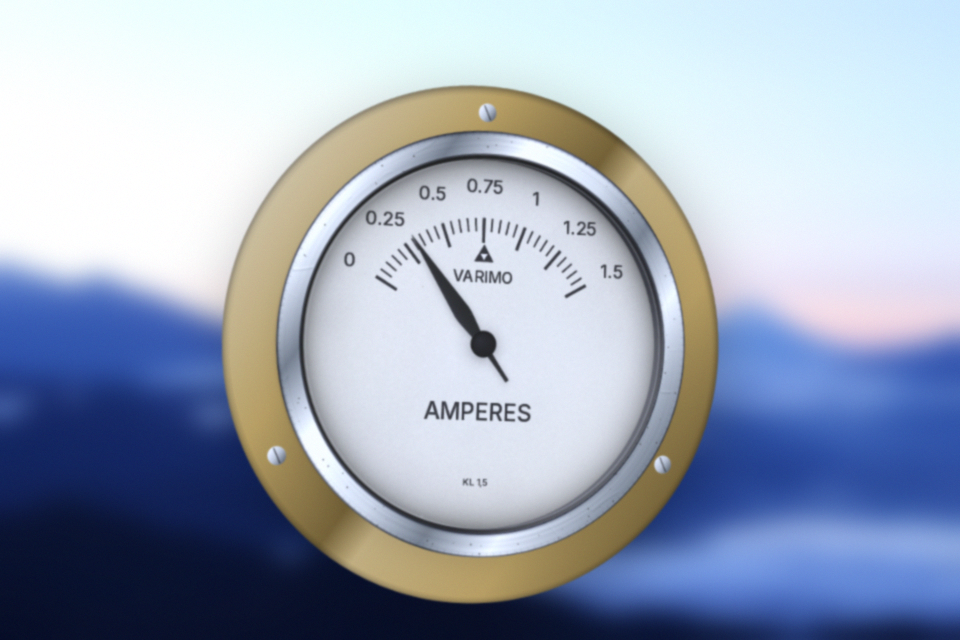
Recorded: 0.3 A
